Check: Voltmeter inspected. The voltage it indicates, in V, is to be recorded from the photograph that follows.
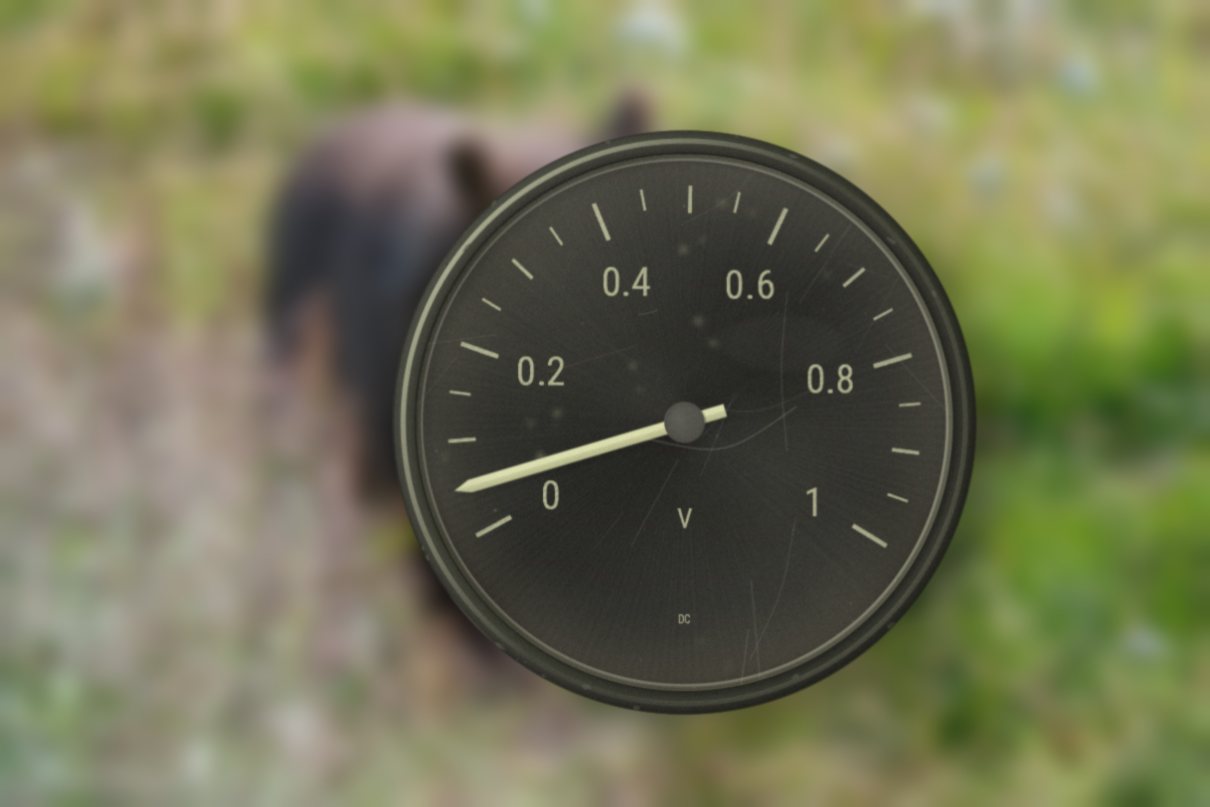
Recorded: 0.05 V
